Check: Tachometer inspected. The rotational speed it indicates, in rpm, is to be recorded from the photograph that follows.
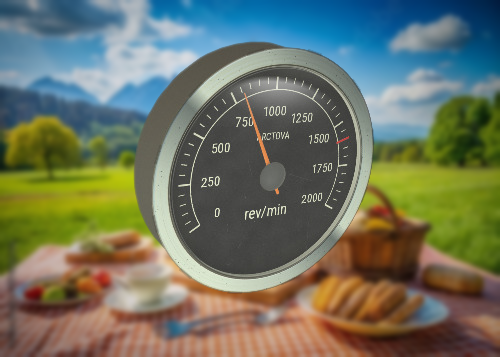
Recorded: 800 rpm
